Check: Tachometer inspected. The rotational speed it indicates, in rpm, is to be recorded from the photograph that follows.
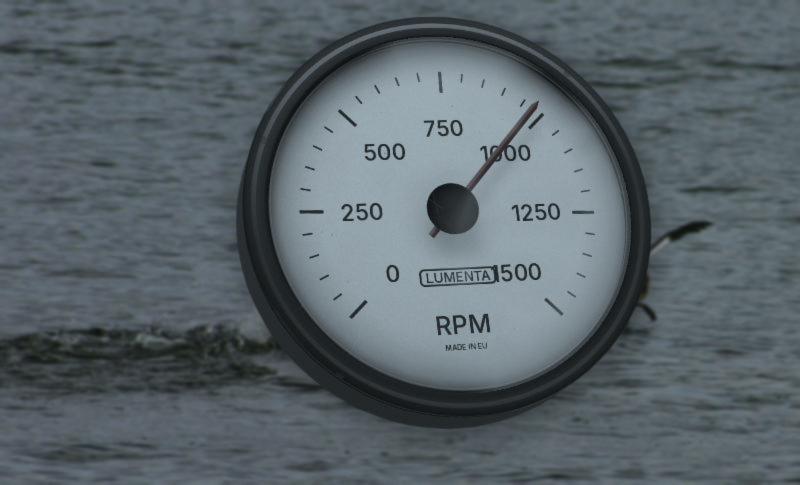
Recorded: 975 rpm
